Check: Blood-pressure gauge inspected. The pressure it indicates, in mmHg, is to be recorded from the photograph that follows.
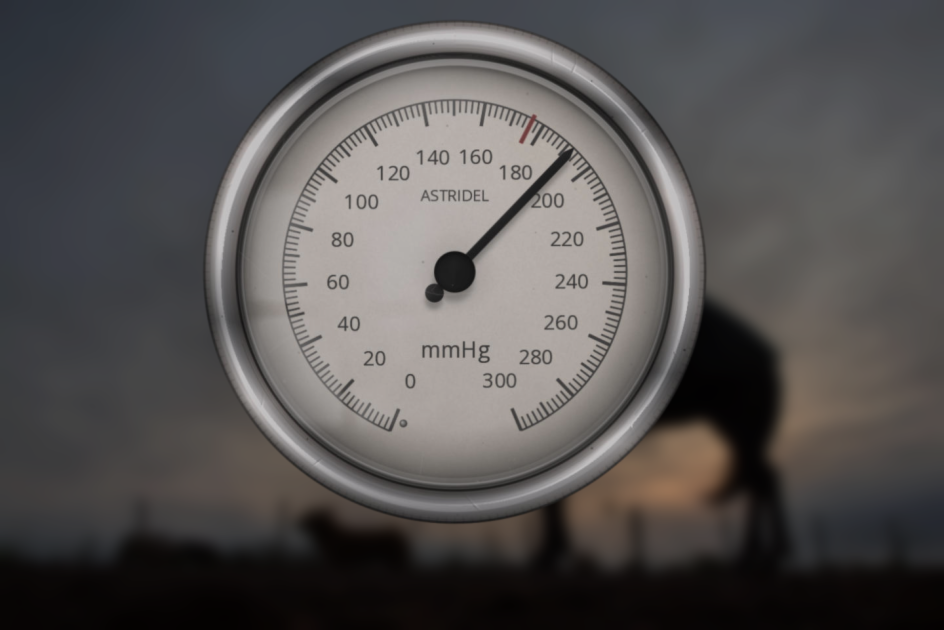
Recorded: 192 mmHg
